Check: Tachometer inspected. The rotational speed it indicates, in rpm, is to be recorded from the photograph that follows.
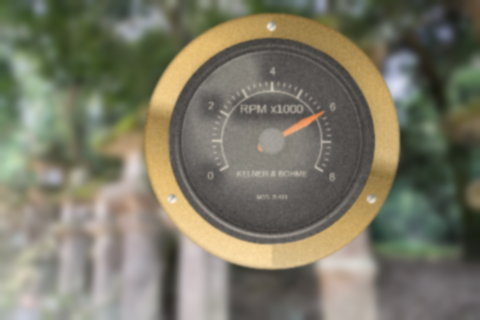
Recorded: 6000 rpm
